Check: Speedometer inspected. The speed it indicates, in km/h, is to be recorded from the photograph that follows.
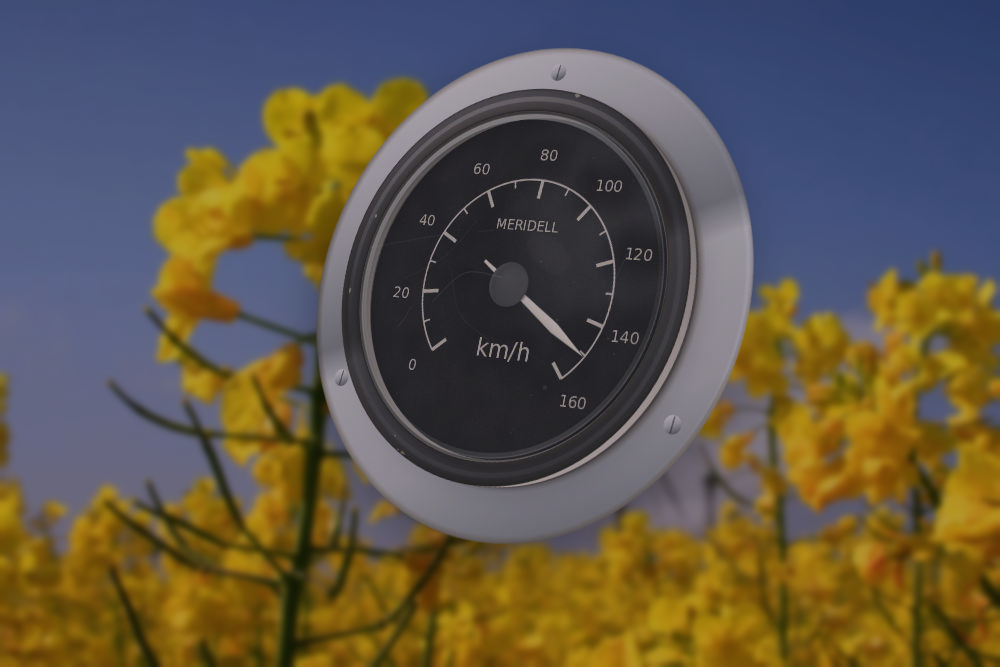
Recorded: 150 km/h
